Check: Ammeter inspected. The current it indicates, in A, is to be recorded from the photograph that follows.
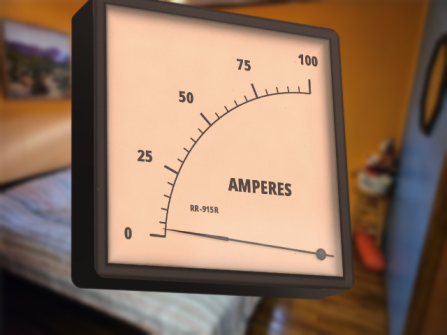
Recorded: 2.5 A
